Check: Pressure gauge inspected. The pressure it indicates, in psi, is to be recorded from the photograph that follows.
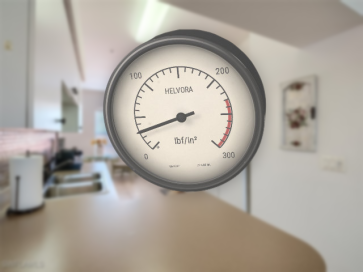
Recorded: 30 psi
